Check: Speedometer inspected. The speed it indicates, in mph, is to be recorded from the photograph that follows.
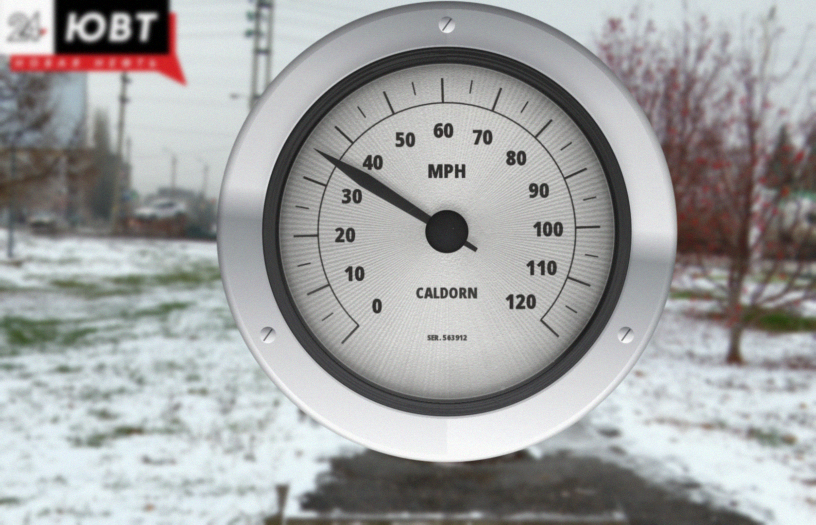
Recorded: 35 mph
